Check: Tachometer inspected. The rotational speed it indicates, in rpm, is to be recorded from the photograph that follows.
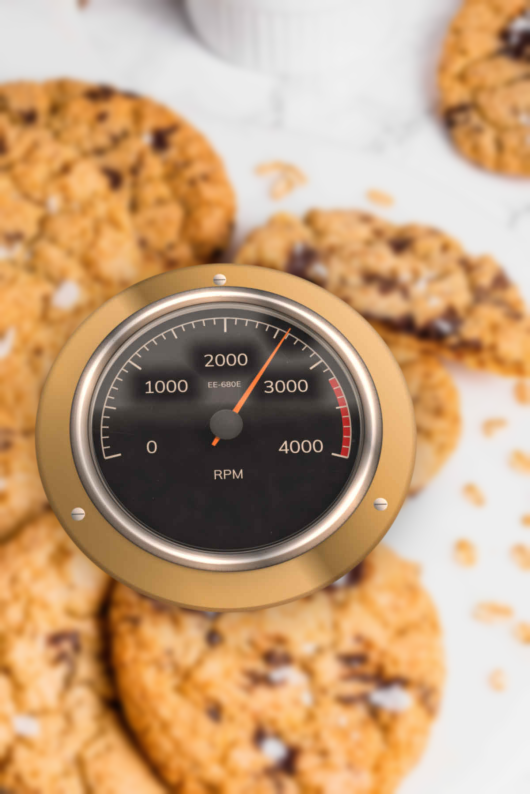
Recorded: 2600 rpm
